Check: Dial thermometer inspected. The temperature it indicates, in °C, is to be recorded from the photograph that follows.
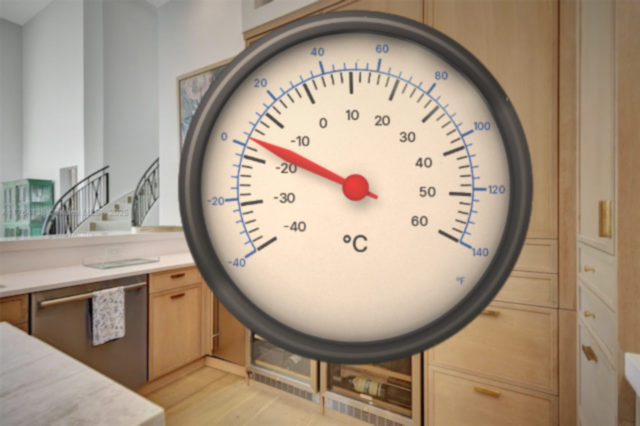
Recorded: -16 °C
